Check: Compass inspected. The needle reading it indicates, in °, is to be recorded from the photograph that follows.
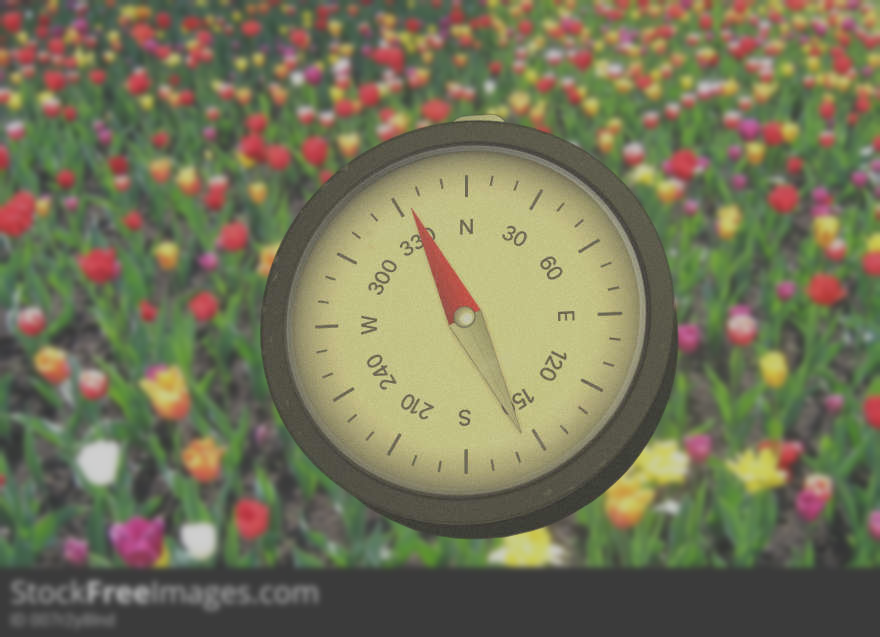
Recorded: 335 °
